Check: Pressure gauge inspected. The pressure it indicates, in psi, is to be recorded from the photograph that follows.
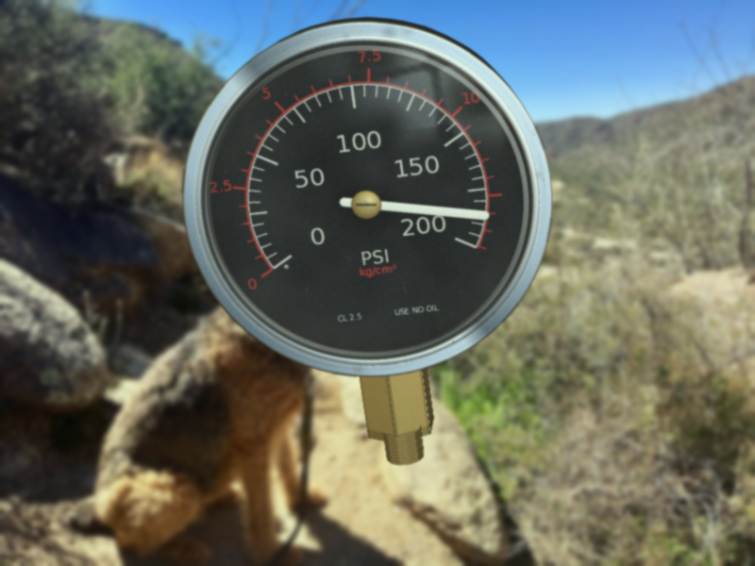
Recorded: 185 psi
